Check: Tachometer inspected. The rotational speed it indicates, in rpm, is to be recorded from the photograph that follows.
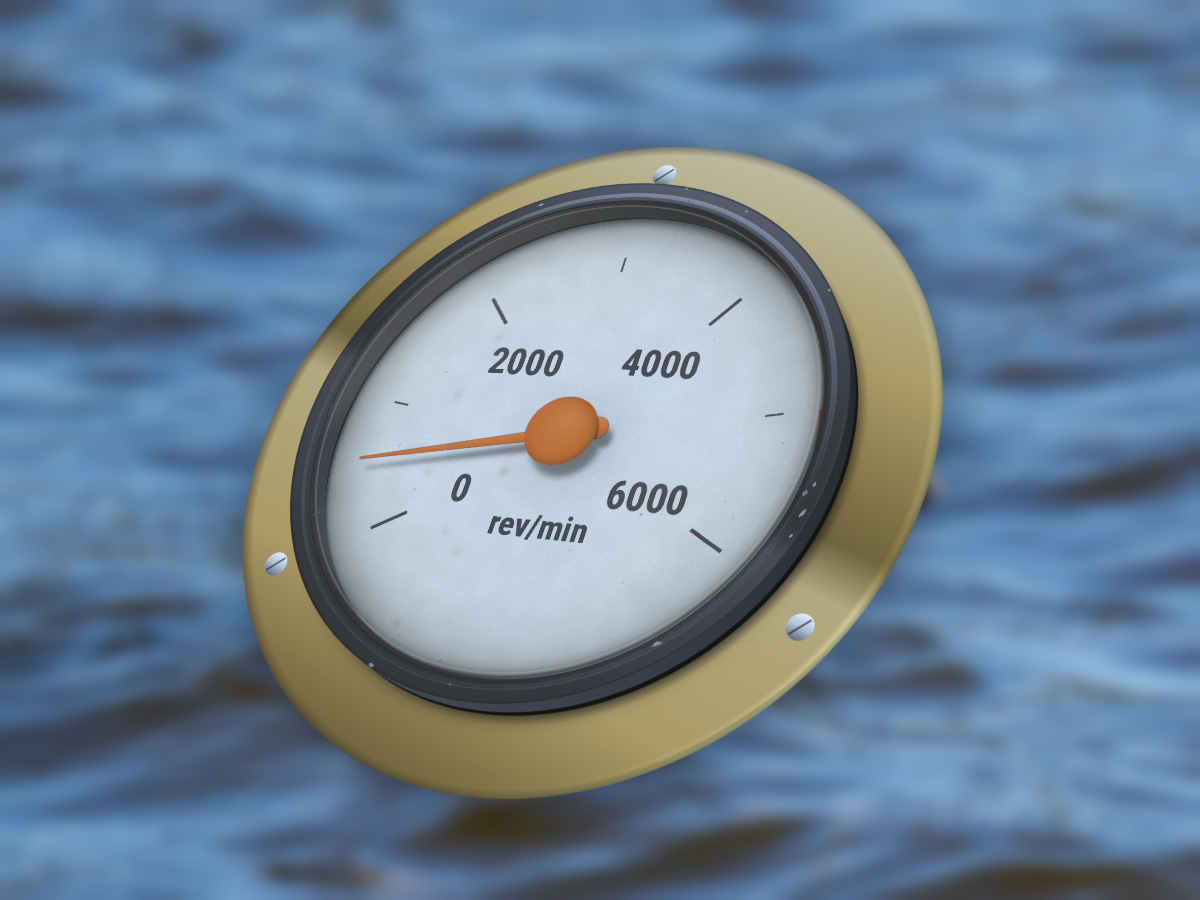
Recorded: 500 rpm
